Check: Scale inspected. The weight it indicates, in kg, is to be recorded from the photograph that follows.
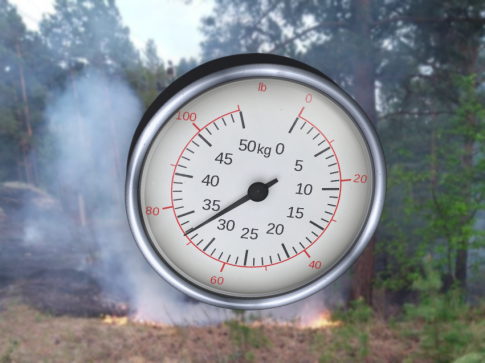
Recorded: 33 kg
